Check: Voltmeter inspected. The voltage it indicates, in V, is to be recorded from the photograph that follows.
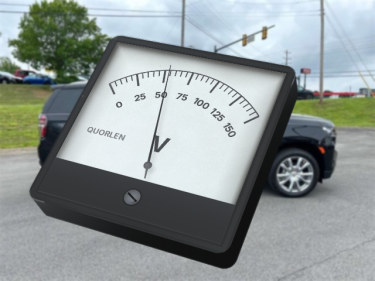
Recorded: 55 V
